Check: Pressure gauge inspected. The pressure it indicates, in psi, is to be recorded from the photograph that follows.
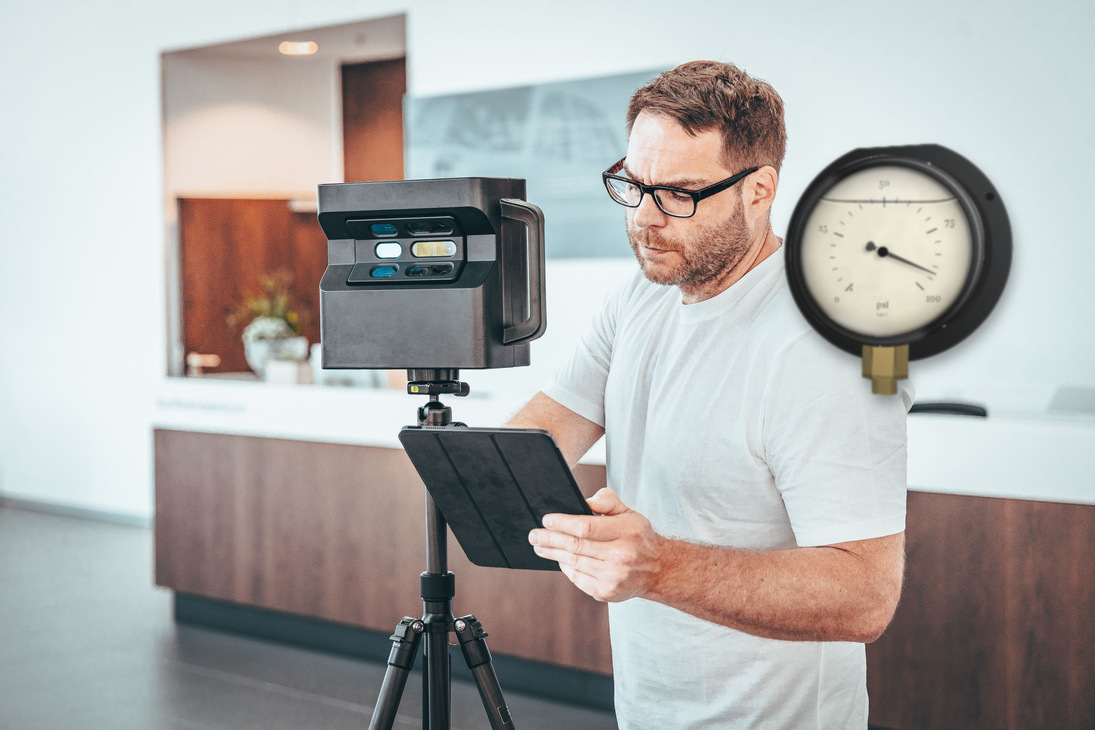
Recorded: 92.5 psi
